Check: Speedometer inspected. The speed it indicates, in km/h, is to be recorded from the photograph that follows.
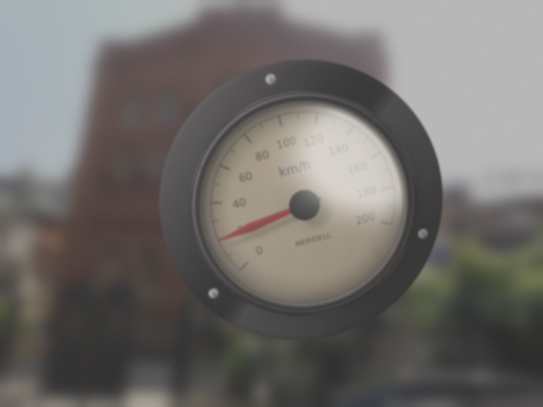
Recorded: 20 km/h
